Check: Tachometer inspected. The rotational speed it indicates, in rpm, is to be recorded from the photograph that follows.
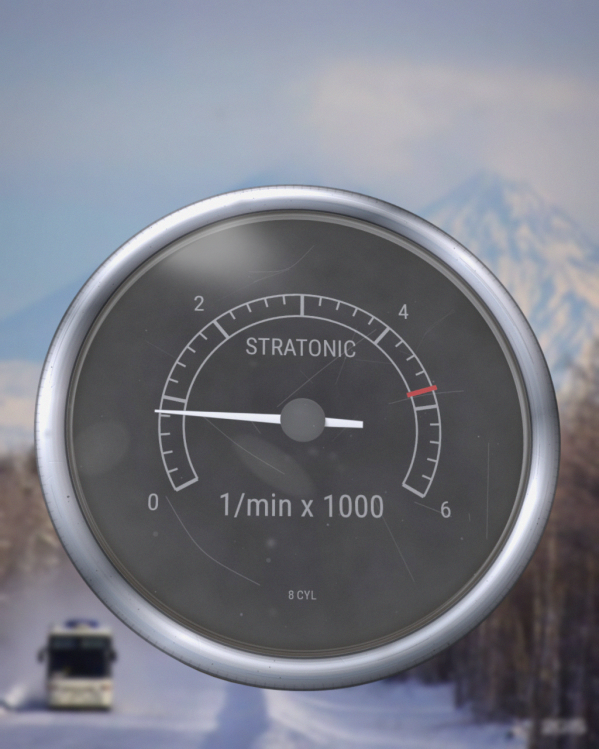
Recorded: 800 rpm
